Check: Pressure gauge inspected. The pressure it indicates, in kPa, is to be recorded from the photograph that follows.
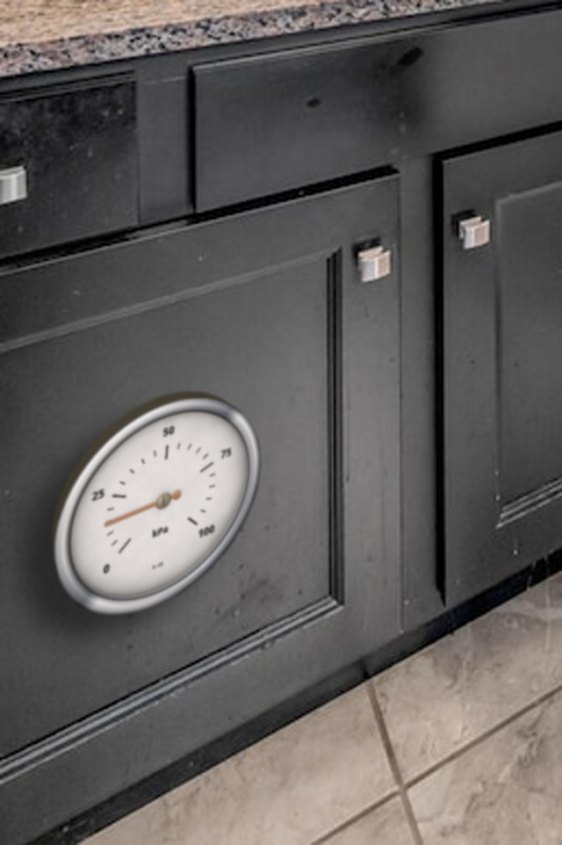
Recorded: 15 kPa
